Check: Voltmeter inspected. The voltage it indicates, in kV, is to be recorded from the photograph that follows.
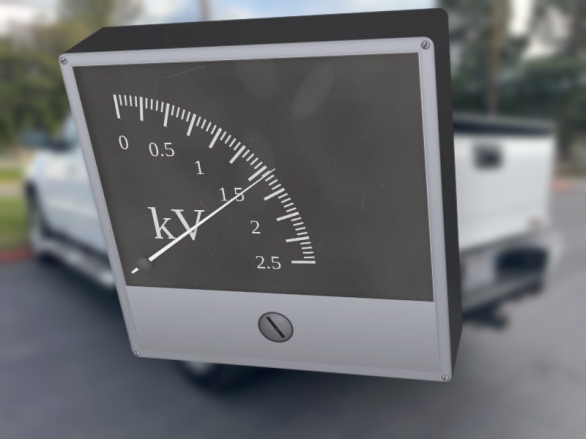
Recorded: 1.55 kV
